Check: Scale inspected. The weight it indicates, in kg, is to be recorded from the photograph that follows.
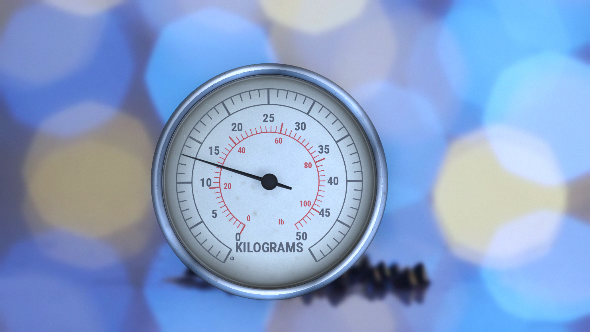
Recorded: 13 kg
